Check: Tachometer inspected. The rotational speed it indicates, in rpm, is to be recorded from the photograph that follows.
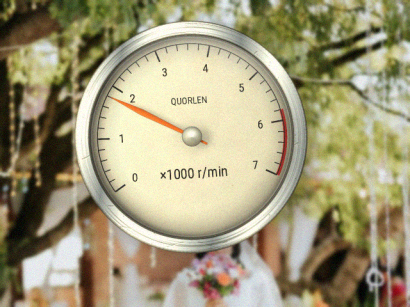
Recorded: 1800 rpm
